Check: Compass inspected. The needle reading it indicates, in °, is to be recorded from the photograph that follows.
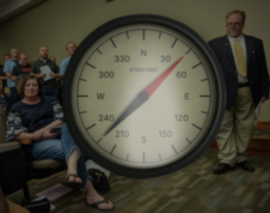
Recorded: 45 °
